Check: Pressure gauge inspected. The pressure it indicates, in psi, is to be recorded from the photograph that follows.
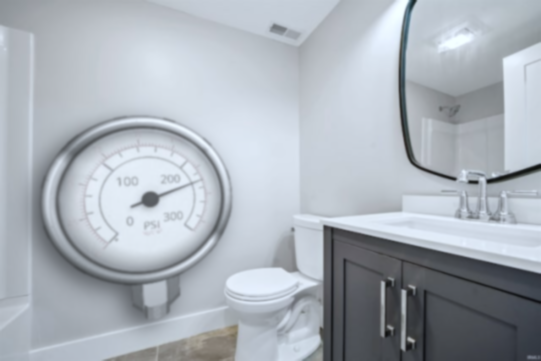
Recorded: 230 psi
